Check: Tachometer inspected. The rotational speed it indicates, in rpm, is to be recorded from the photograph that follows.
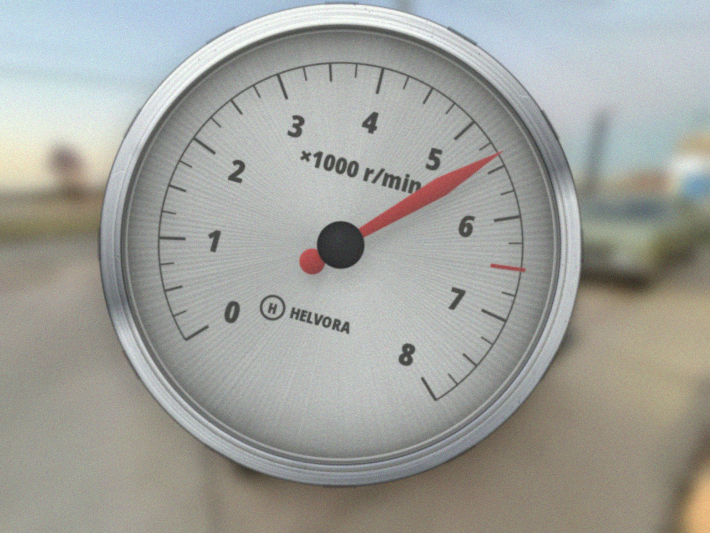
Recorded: 5375 rpm
